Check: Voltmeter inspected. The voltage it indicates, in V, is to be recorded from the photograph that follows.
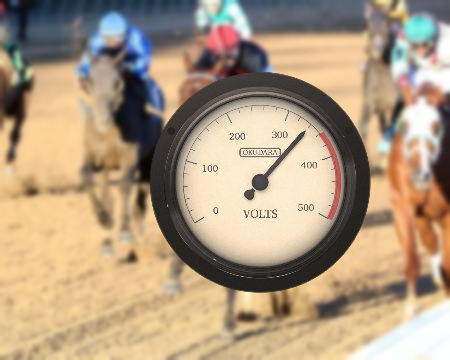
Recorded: 340 V
